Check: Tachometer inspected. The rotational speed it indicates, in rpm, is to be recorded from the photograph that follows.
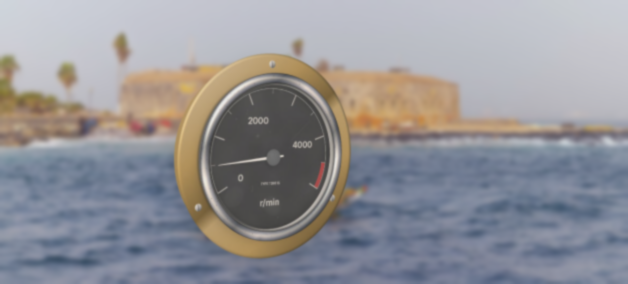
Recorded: 500 rpm
